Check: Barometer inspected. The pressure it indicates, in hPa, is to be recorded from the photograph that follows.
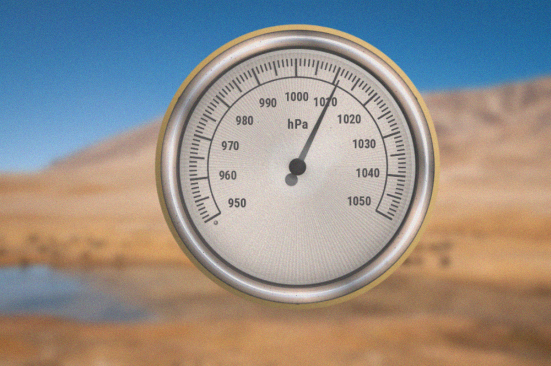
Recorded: 1011 hPa
